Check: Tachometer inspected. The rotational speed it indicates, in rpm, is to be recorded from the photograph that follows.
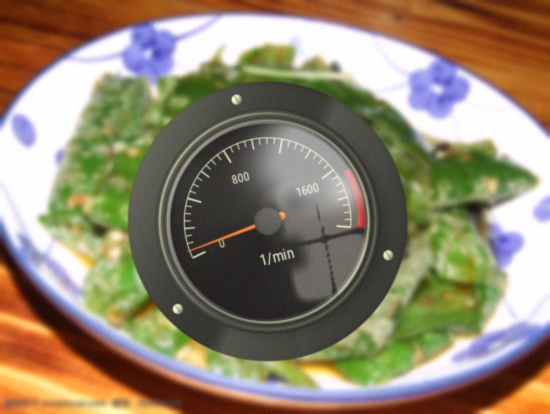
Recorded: 50 rpm
